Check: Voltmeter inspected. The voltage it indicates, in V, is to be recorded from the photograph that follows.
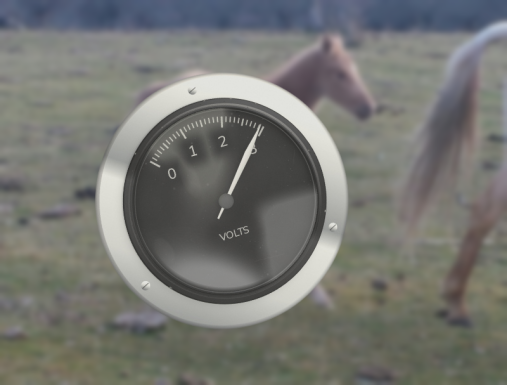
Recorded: 2.9 V
